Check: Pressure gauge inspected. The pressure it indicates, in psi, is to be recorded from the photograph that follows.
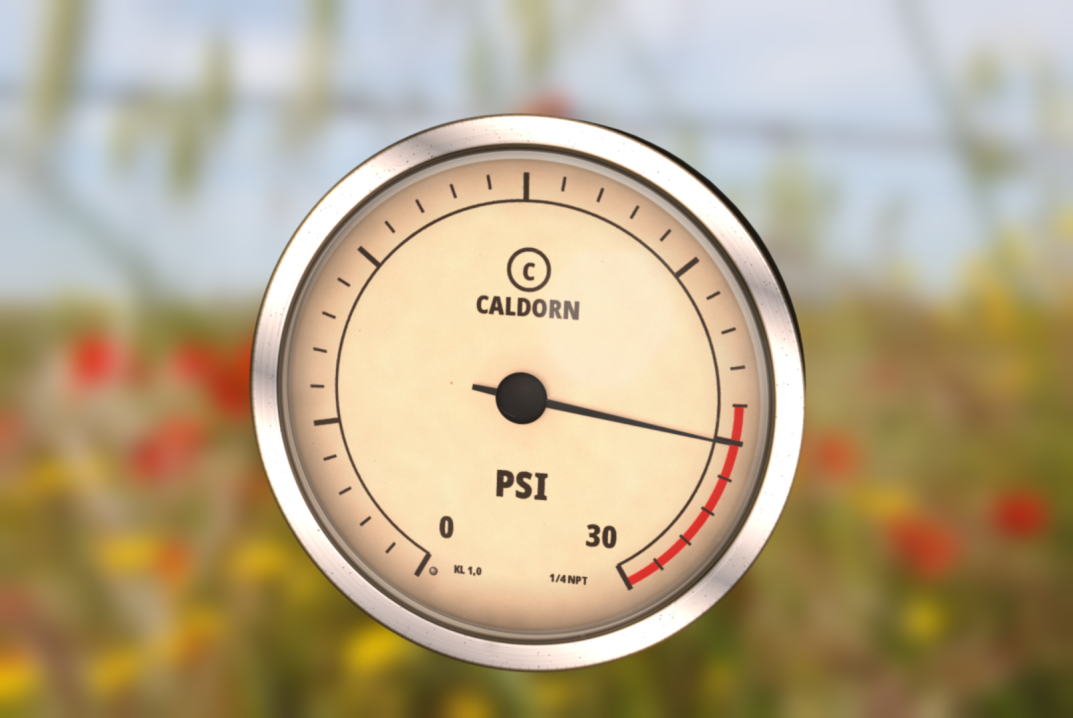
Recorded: 25 psi
